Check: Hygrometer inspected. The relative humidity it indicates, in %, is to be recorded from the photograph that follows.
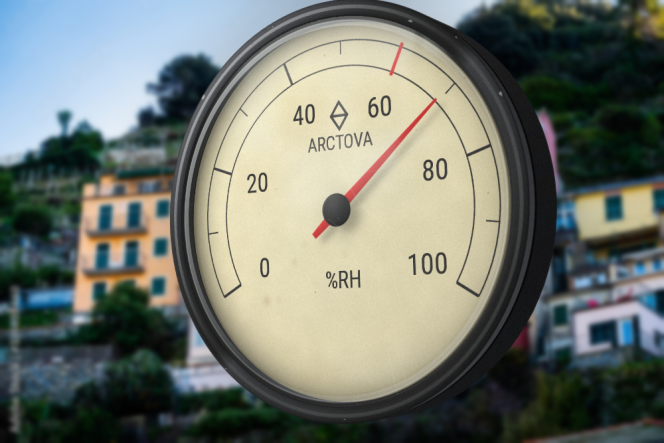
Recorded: 70 %
